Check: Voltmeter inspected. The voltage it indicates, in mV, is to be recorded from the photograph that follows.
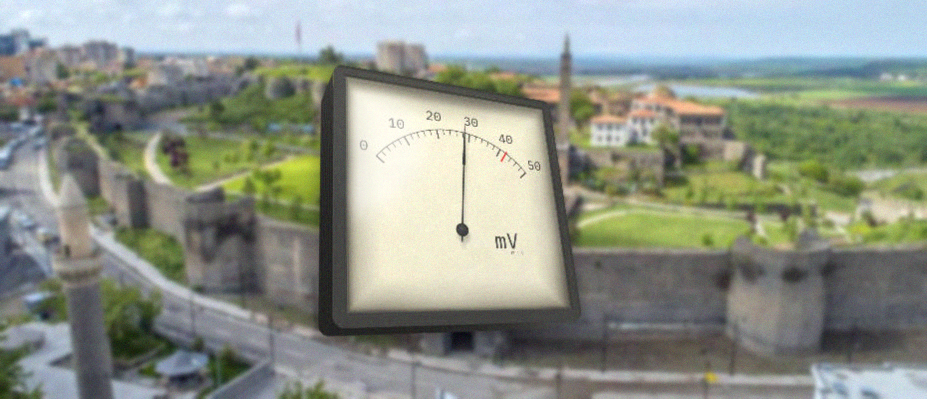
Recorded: 28 mV
